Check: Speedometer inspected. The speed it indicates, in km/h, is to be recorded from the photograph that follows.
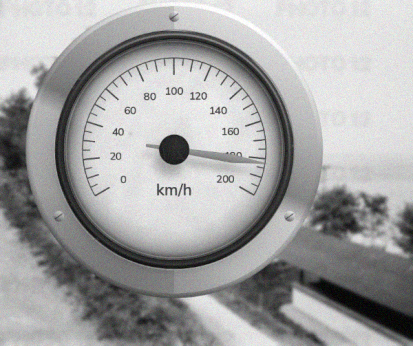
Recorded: 182.5 km/h
